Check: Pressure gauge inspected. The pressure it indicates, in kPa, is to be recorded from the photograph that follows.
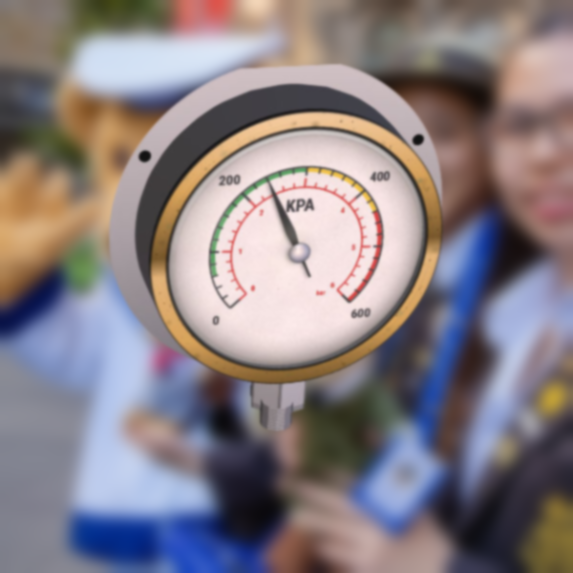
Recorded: 240 kPa
